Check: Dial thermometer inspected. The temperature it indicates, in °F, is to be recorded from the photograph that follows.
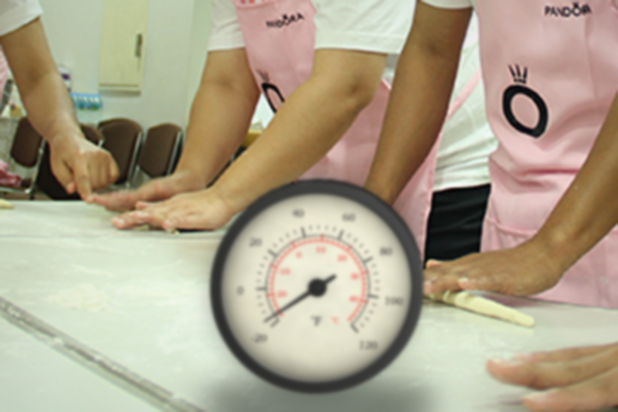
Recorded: -16 °F
